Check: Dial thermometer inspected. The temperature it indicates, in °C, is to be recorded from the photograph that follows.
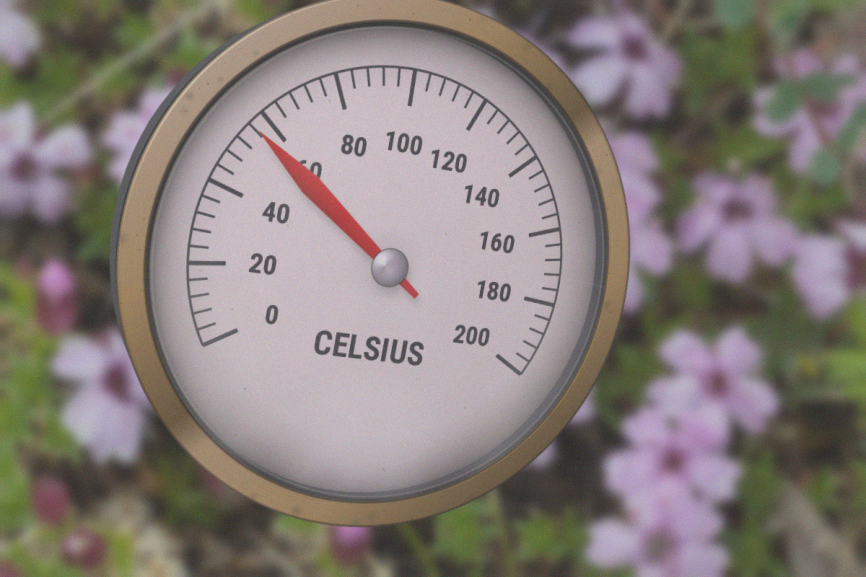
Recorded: 56 °C
